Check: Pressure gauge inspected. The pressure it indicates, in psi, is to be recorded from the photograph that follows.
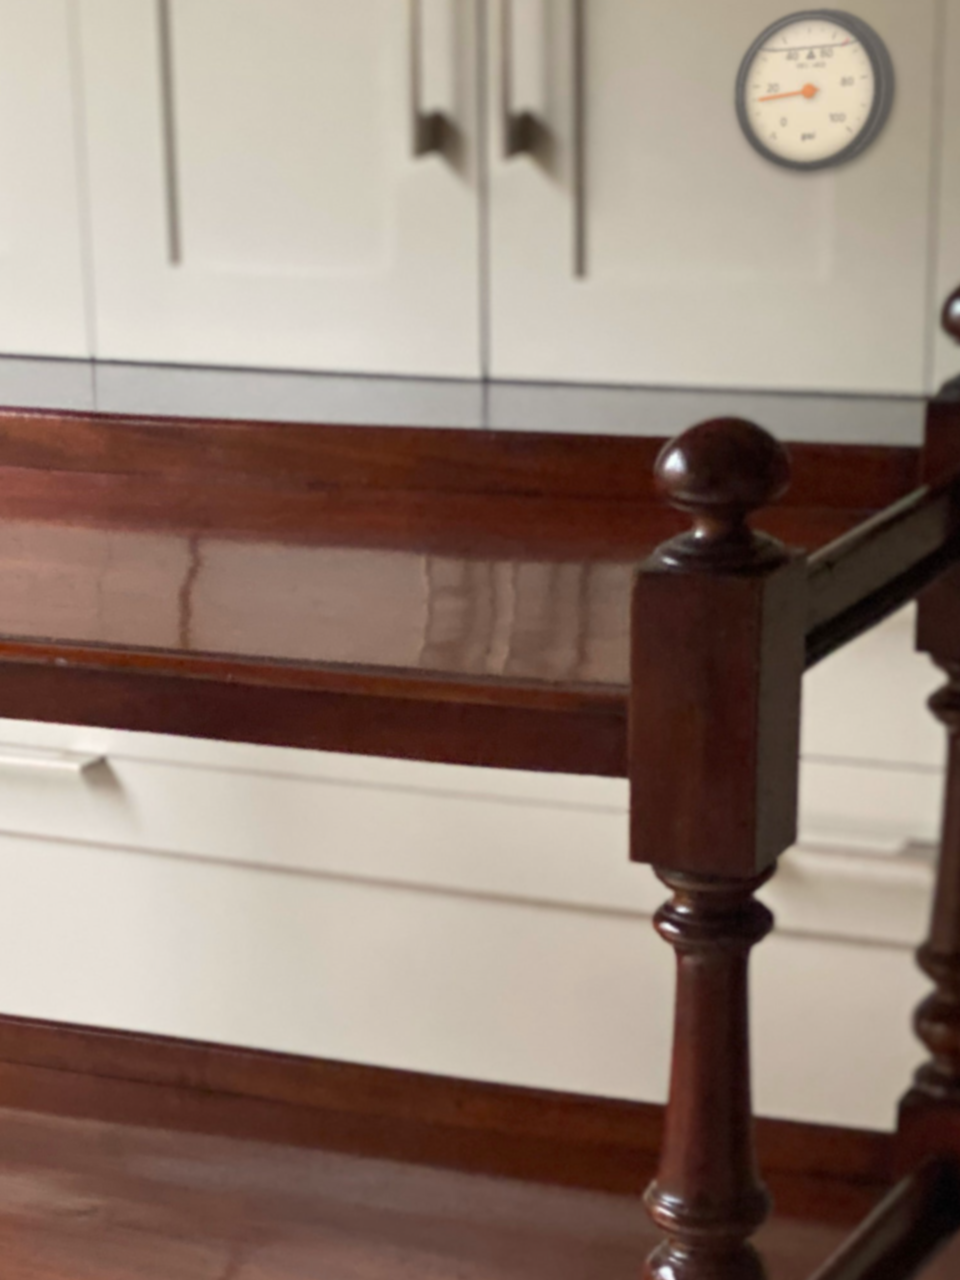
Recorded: 15 psi
